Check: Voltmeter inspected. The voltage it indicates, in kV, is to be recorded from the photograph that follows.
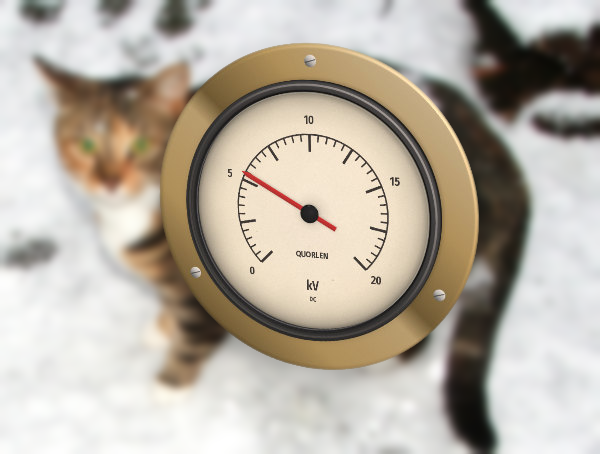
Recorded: 5.5 kV
